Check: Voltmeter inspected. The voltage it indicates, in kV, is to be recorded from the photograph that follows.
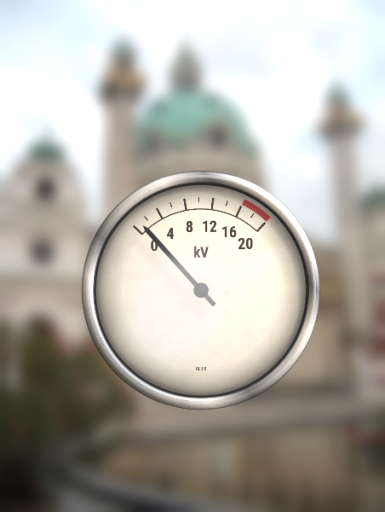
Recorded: 1 kV
